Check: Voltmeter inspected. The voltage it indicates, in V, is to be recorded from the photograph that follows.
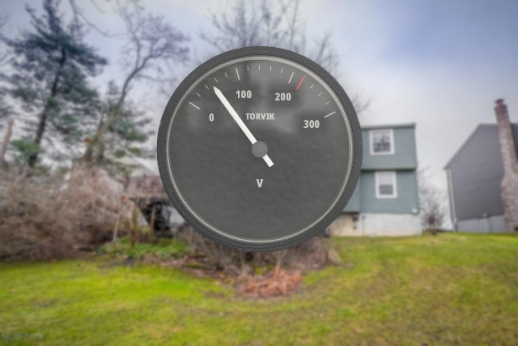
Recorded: 50 V
